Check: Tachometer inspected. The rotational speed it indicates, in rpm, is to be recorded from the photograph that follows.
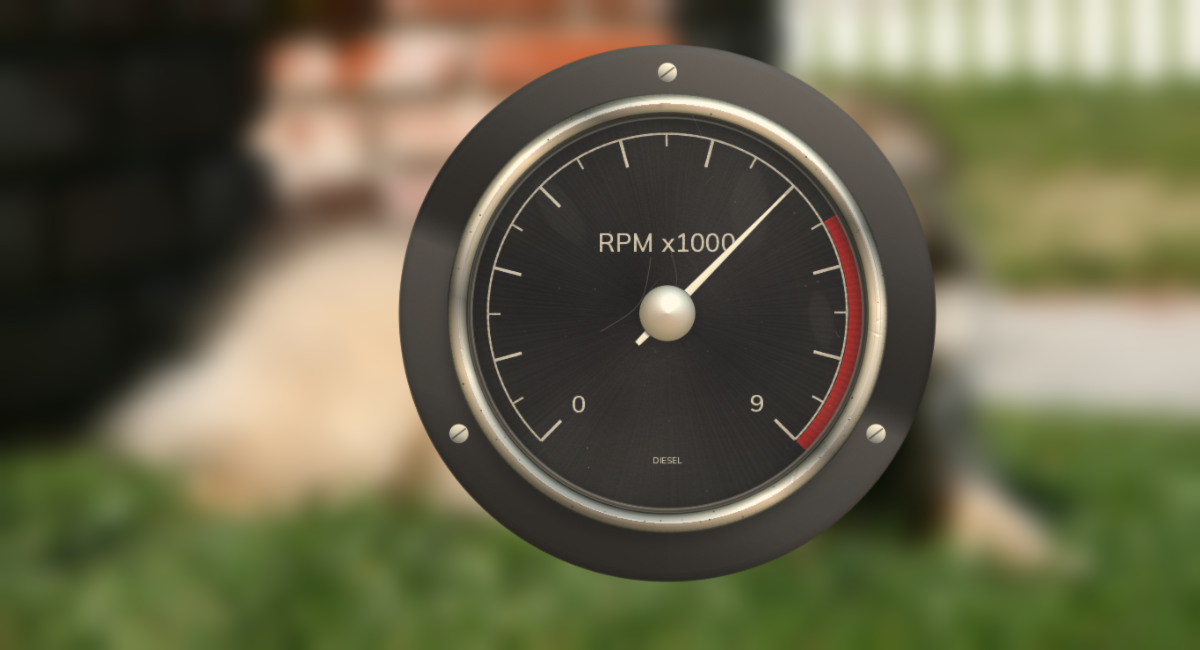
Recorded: 6000 rpm
